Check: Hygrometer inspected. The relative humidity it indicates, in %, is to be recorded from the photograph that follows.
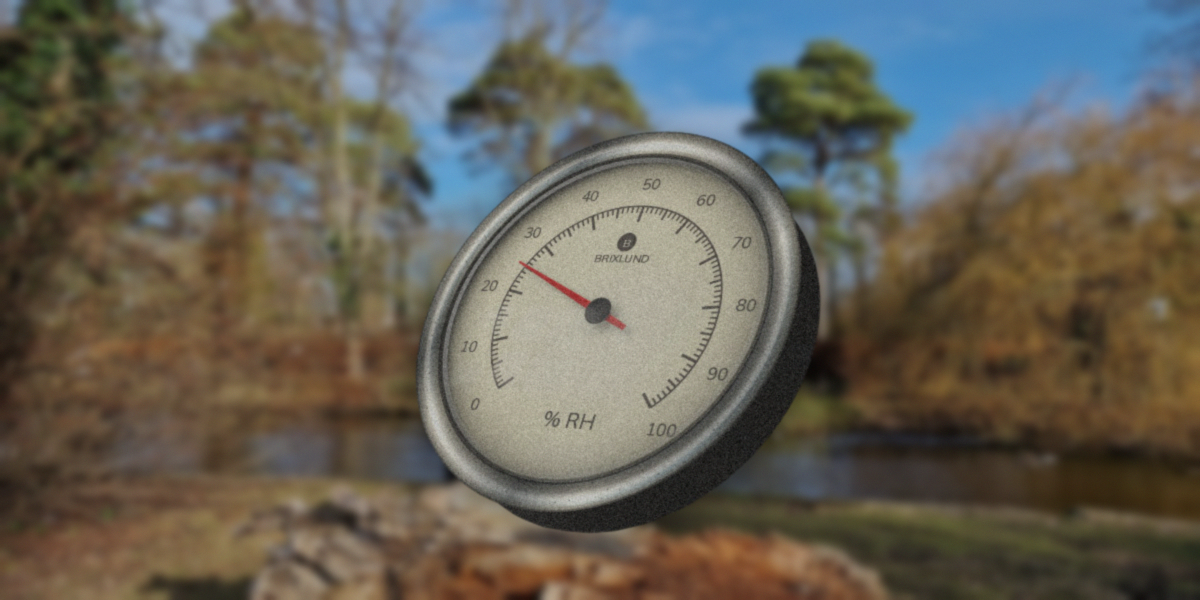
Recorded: 25 %
